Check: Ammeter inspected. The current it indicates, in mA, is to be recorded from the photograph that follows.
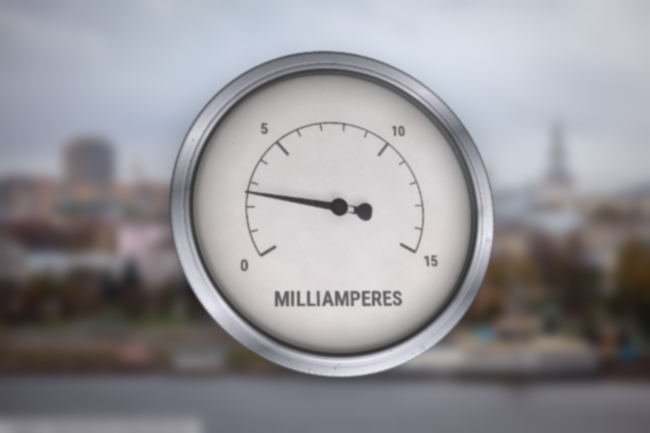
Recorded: 2.5 mA
